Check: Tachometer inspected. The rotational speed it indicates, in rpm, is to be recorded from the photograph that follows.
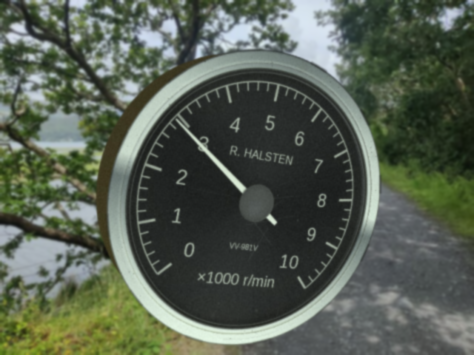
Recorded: 2900 rpm
